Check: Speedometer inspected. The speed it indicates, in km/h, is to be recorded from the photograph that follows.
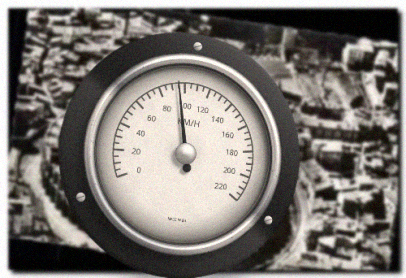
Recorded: 95 km/h
